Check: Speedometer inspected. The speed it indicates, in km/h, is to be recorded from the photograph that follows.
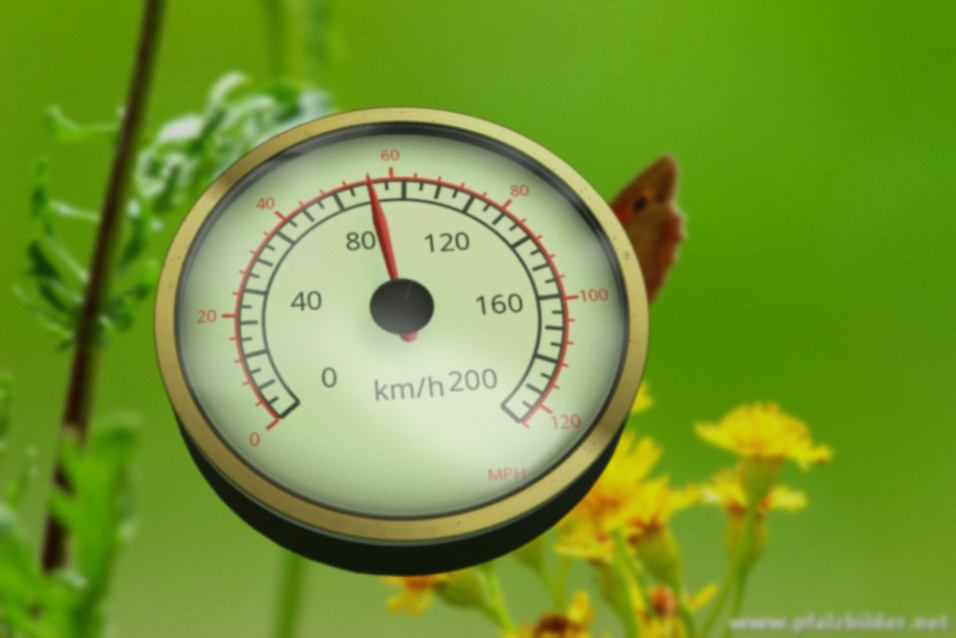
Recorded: 90 km/h
